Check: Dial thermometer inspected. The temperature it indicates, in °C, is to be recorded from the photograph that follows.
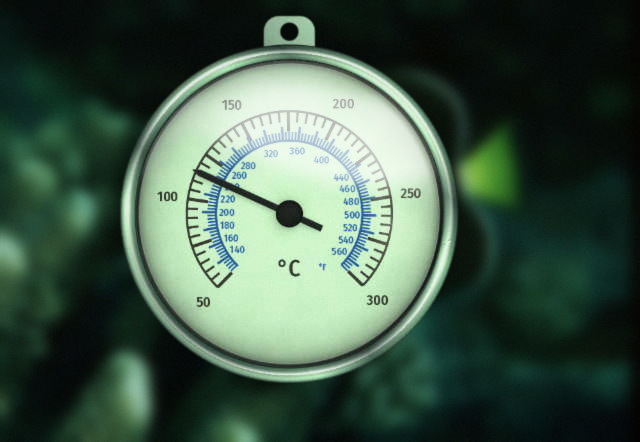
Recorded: 115 °C
